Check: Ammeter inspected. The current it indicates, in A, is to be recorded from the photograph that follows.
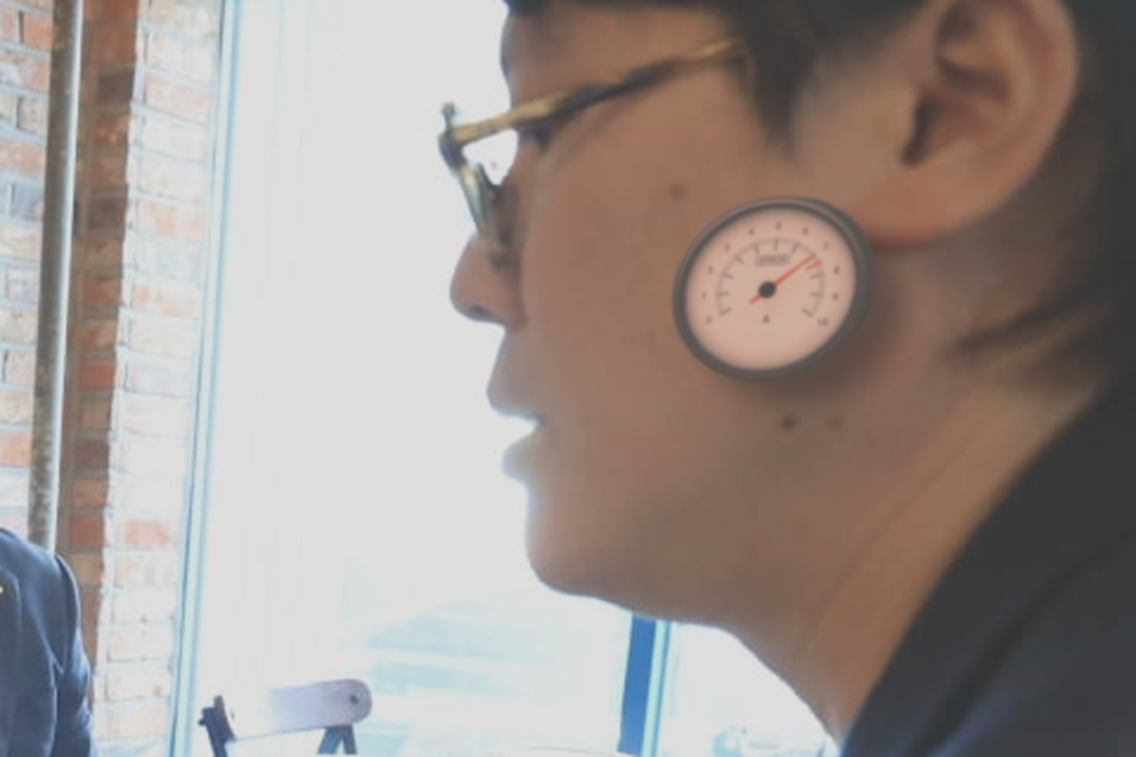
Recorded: 7 A
